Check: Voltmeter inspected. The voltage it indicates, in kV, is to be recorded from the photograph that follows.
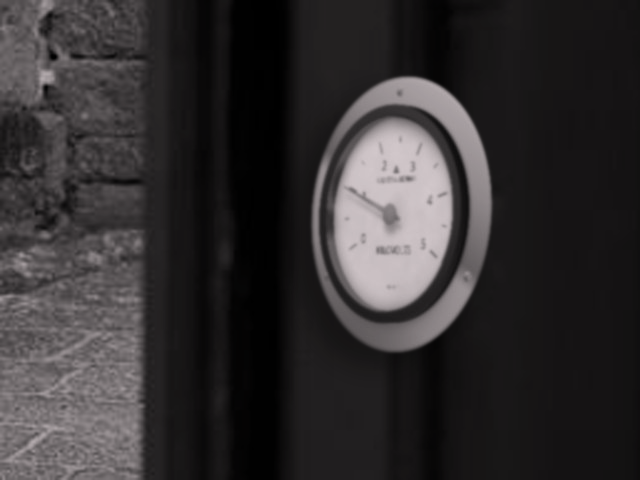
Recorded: 1 kV
